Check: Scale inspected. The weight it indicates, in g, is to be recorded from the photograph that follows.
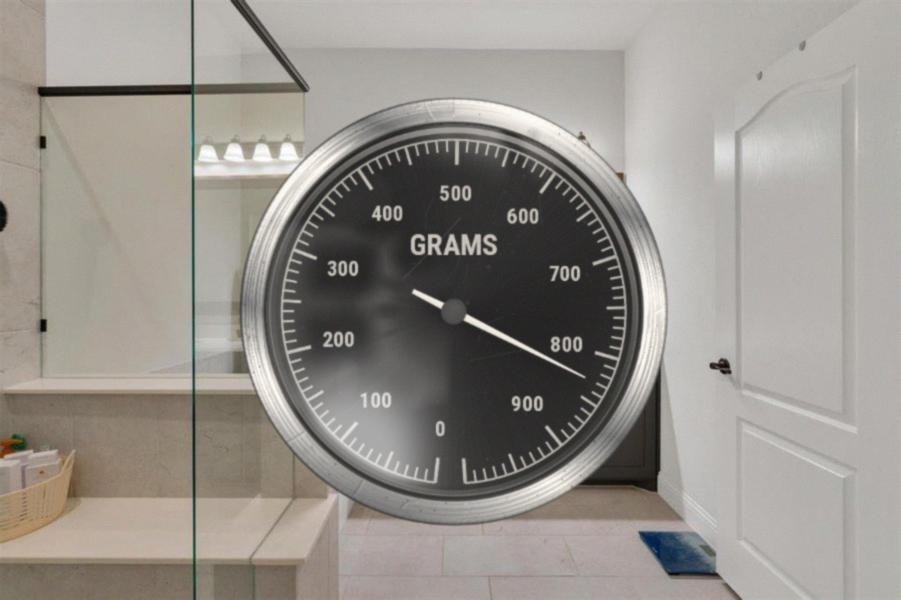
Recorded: 830 g
